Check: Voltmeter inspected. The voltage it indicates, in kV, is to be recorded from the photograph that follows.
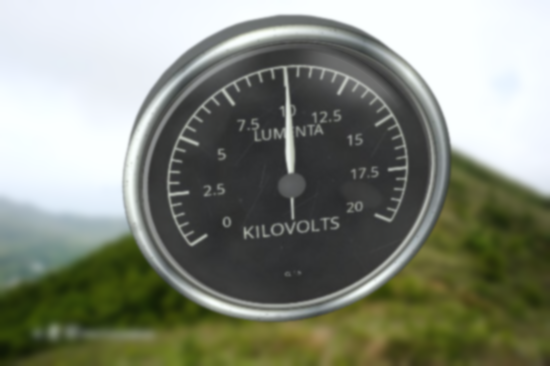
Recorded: 10 kV
